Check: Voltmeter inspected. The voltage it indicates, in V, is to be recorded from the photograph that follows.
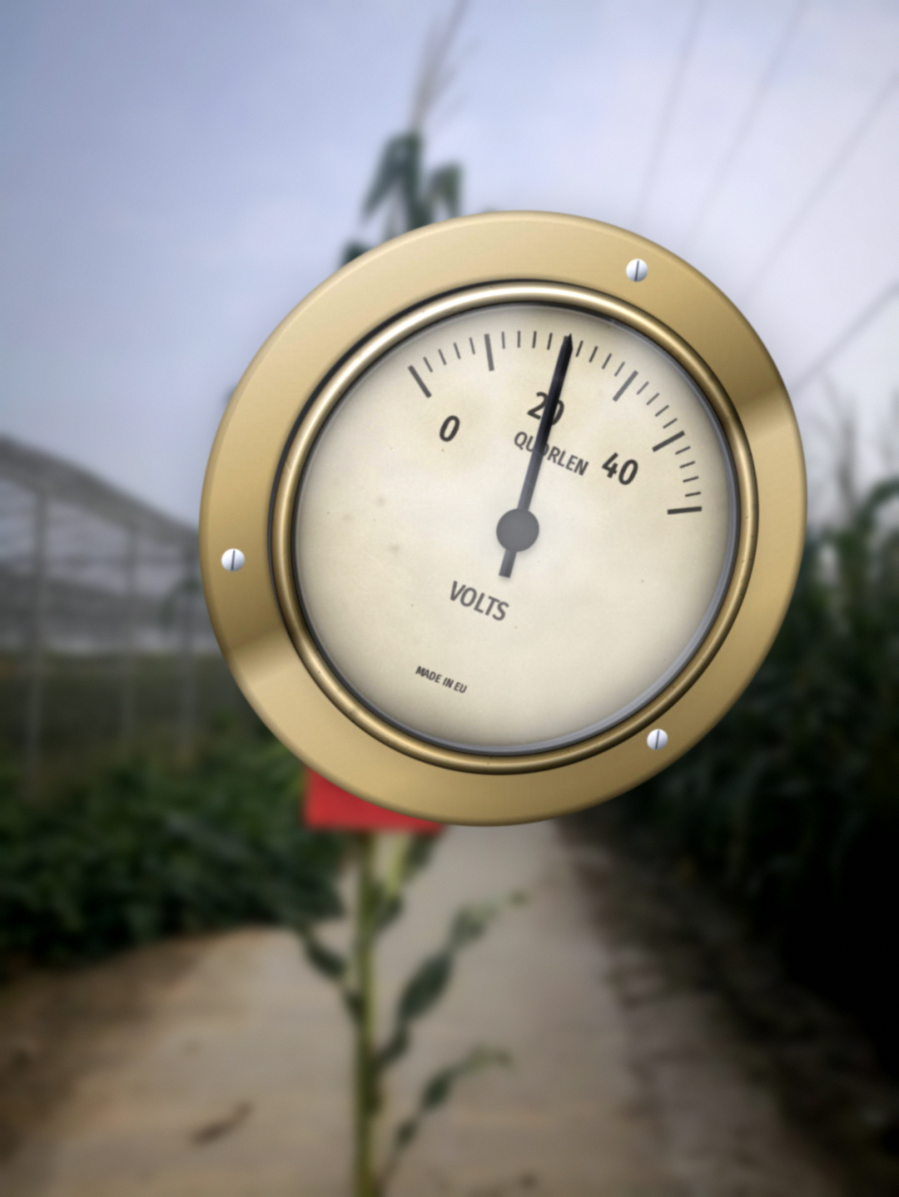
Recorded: 20 V
